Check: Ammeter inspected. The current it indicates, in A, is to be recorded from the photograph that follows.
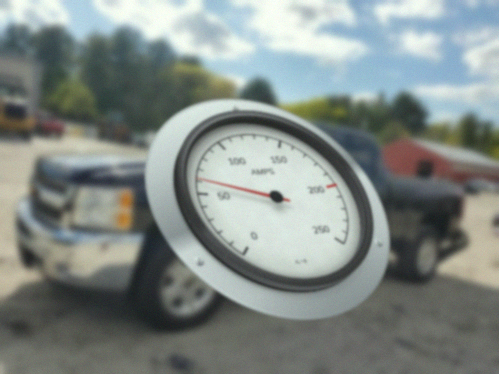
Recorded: 60 A
